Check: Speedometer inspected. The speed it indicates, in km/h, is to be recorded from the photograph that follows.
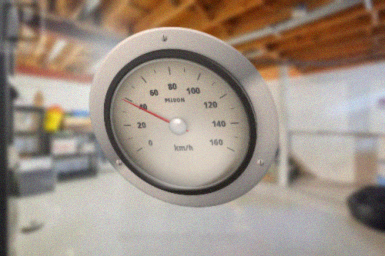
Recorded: 40 km/h
